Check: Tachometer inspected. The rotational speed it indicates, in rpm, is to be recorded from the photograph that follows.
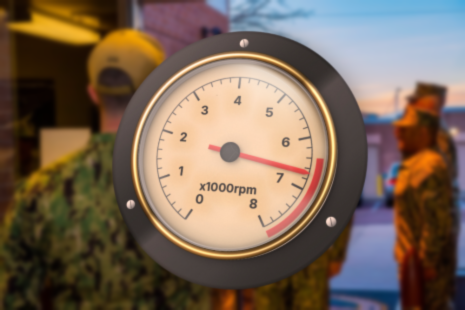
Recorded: 6700 rpm
